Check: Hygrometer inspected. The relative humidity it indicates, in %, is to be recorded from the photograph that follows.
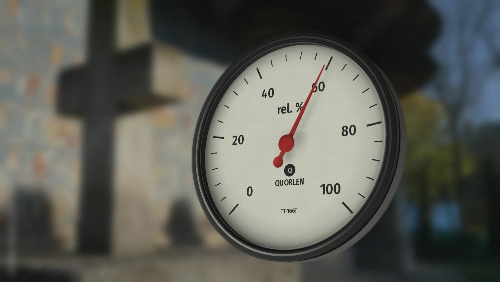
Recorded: 60 %
